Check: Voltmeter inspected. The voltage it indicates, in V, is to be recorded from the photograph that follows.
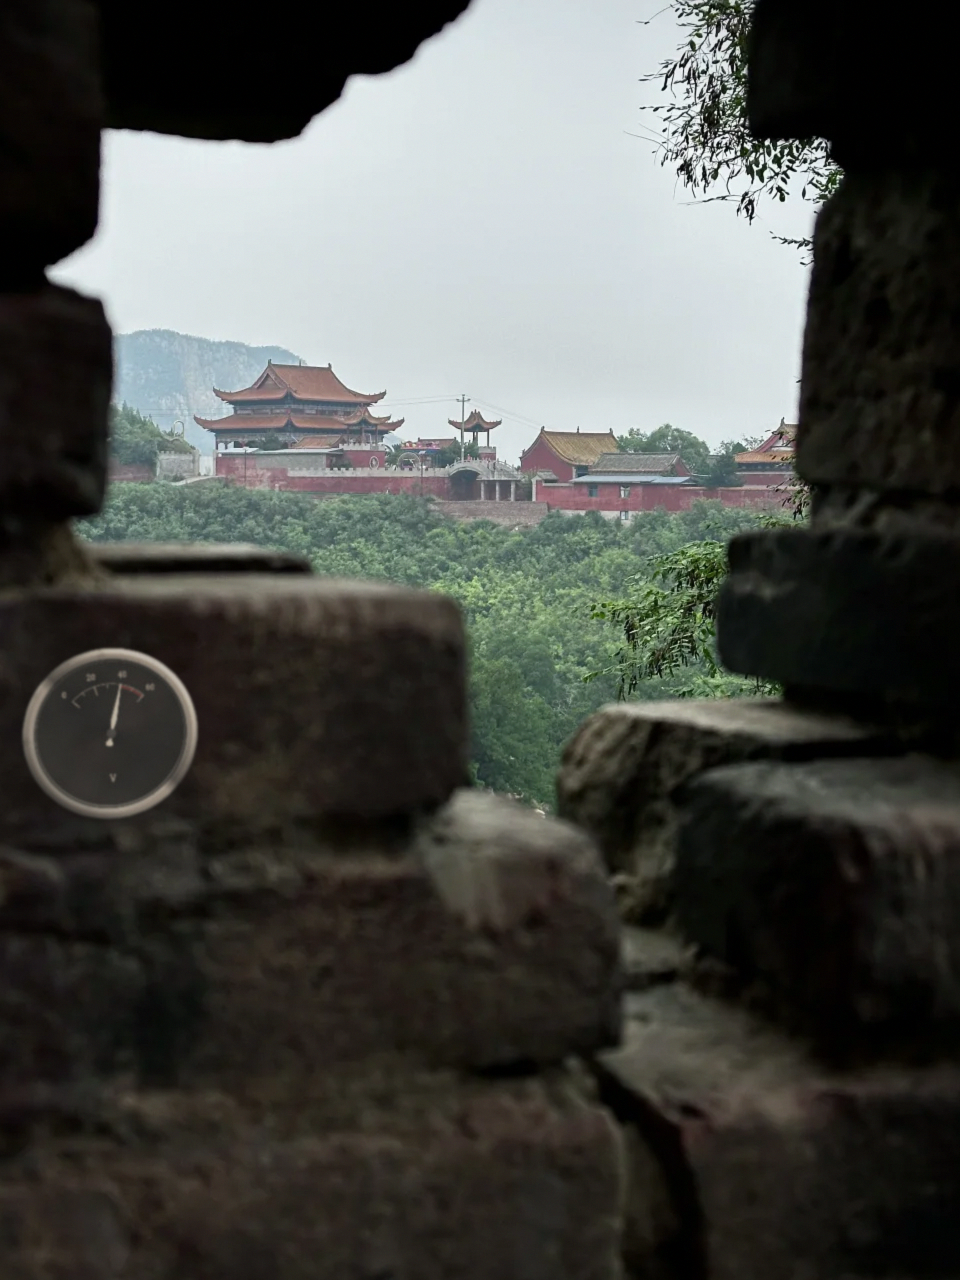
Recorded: 40 V
